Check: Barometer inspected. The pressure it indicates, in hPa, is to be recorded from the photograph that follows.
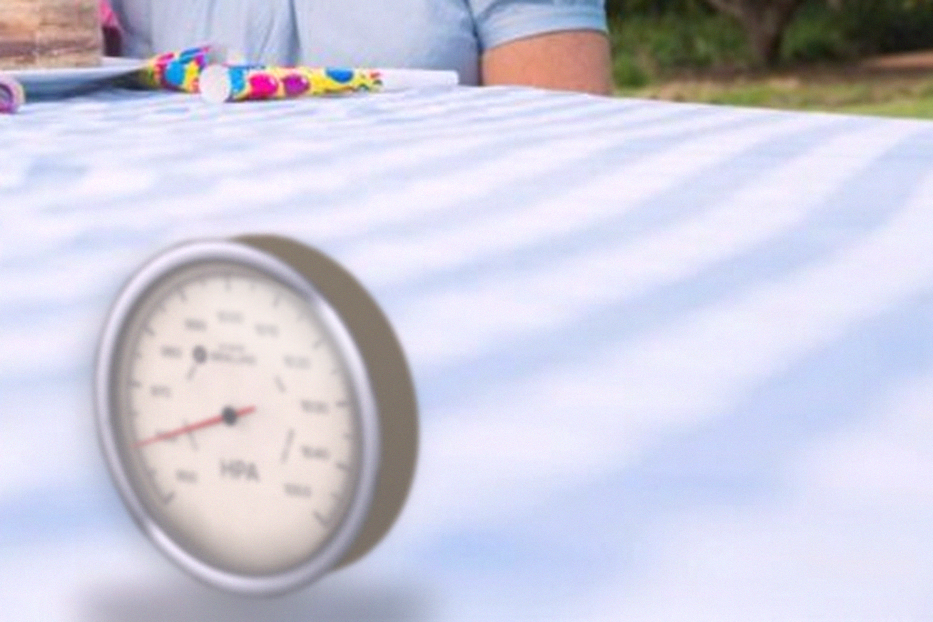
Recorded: 960 hPa
